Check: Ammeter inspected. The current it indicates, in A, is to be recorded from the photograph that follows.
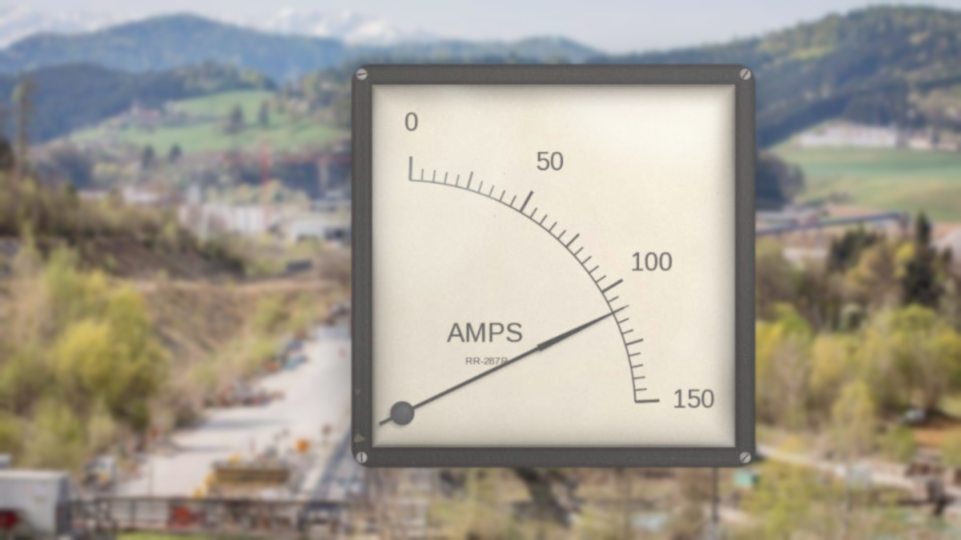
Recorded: 110 A
